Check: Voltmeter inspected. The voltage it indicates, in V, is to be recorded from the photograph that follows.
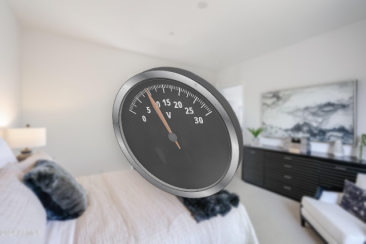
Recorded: 10 V
